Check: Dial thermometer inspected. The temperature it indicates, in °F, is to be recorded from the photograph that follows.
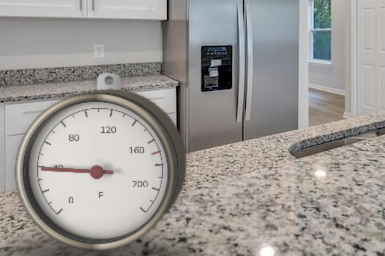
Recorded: 40 °F
